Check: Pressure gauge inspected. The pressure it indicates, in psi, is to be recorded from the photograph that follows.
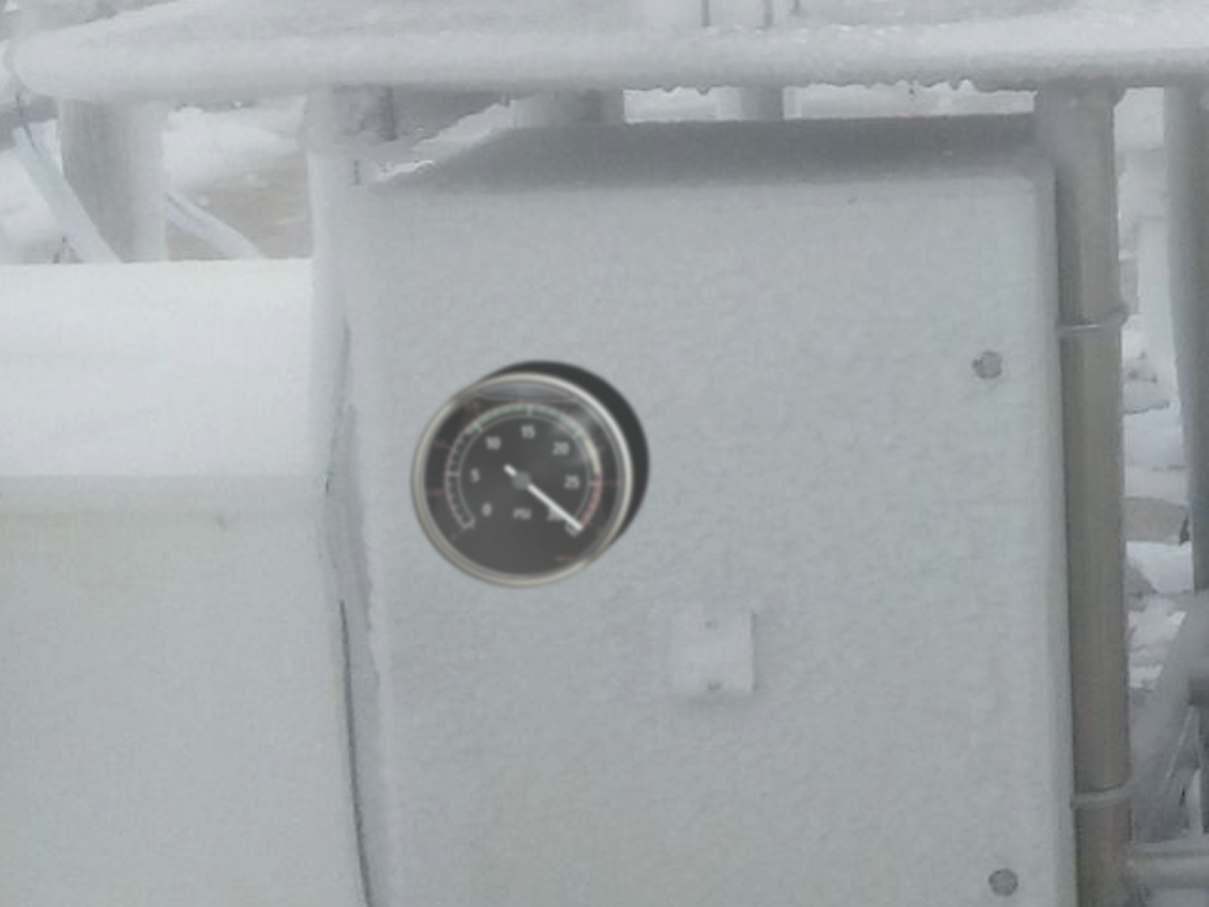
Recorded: 29 psi
